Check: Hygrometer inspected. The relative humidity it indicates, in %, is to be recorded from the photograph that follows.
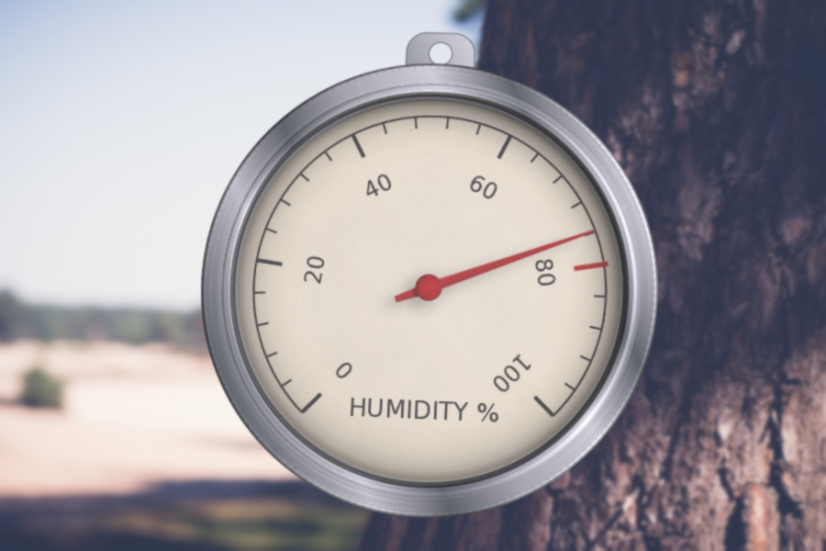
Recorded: 76 %
